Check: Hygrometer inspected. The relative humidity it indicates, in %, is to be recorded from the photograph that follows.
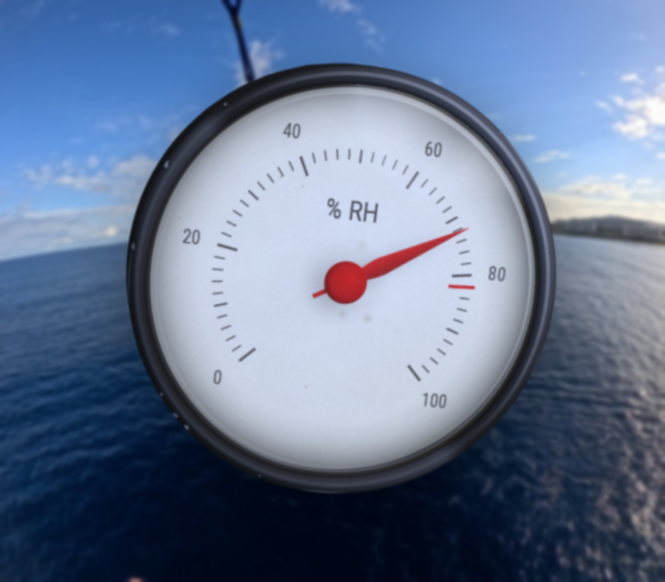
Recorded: 72 %
